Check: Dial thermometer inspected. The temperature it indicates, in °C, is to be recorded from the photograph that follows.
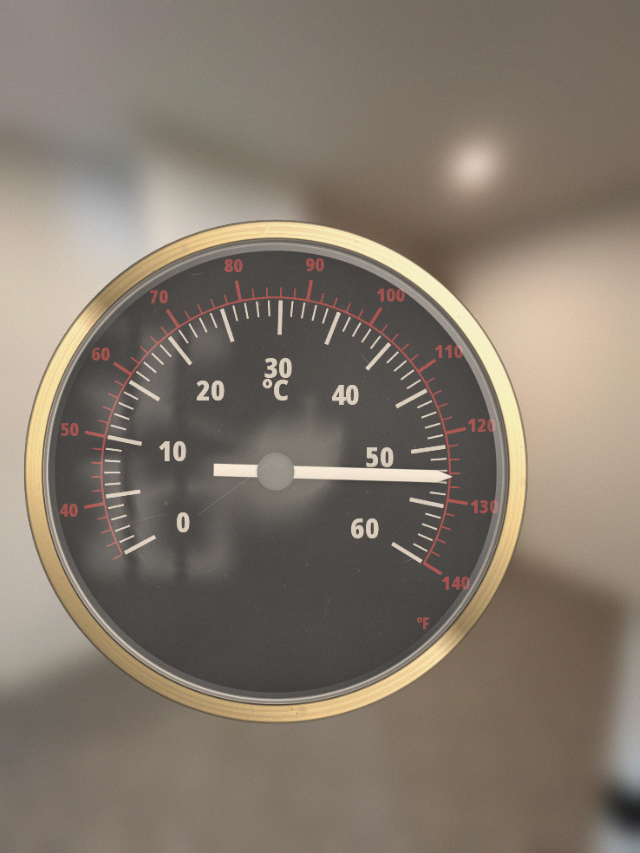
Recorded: 52.5 °C
